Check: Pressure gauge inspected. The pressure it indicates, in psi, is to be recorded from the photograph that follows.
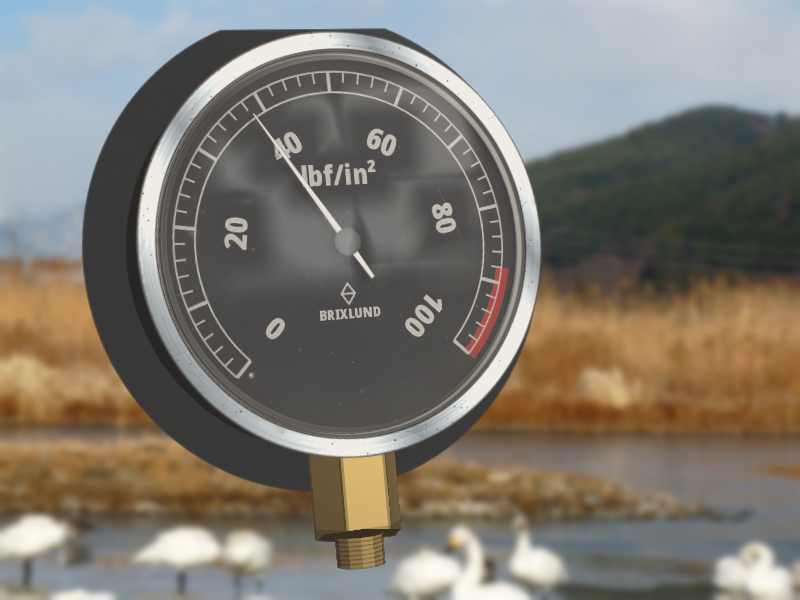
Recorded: 38 psi
